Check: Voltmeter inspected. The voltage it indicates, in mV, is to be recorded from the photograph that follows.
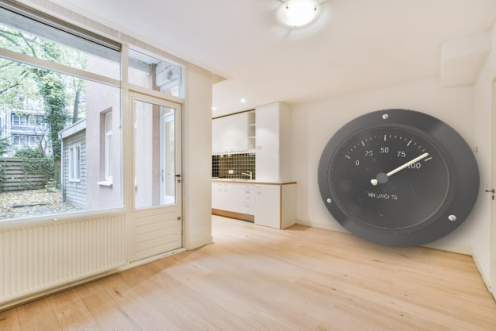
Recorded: 95 mV
